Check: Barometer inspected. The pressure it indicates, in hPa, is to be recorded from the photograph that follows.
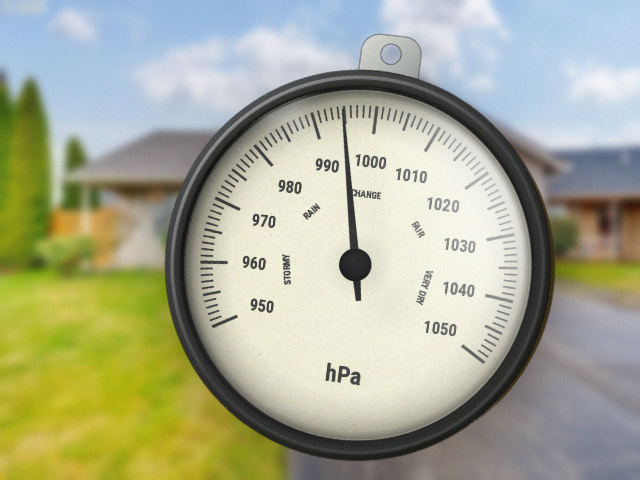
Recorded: 995 hPa
